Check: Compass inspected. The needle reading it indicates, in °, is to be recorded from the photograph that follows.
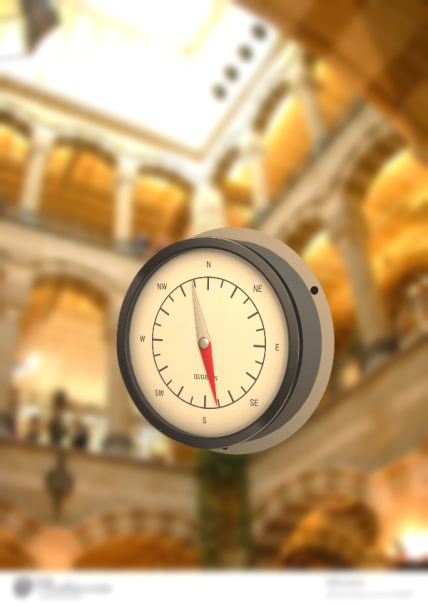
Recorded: 165 °
